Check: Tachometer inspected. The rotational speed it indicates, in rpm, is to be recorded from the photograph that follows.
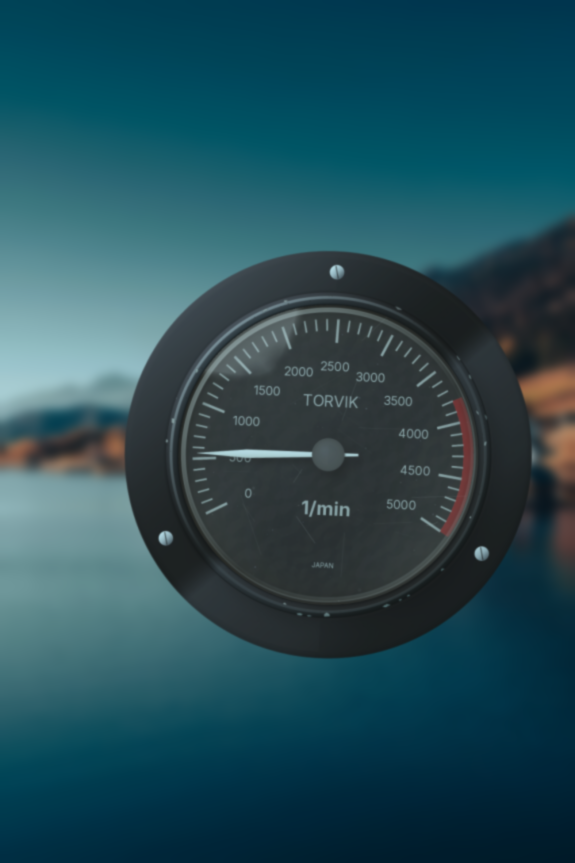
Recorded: 550 rpm
